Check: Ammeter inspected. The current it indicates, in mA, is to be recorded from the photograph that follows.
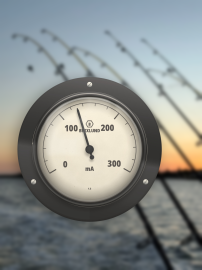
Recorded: 130 mA
